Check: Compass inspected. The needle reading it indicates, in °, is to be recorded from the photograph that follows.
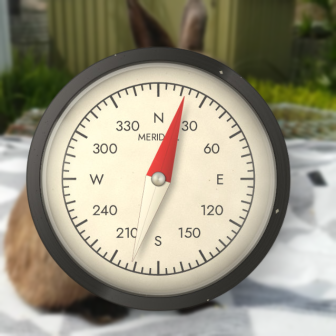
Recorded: 17.5 °
